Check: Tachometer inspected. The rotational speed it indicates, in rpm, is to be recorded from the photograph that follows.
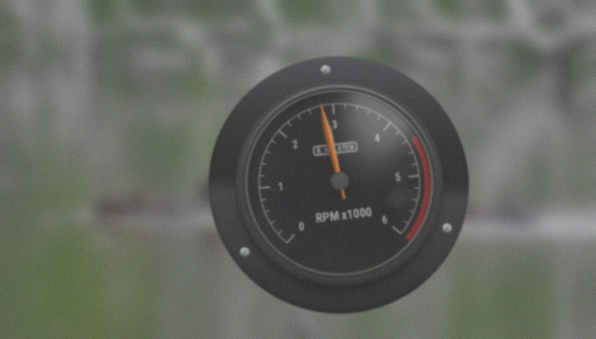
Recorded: 2800 rpm
